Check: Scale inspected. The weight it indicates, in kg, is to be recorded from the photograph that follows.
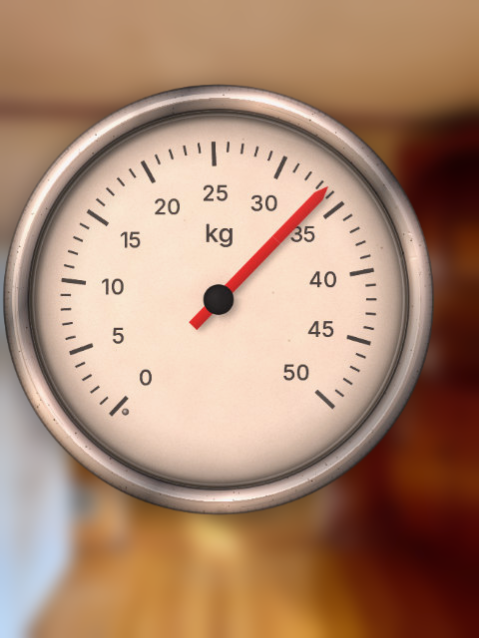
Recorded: 33.5 kg
